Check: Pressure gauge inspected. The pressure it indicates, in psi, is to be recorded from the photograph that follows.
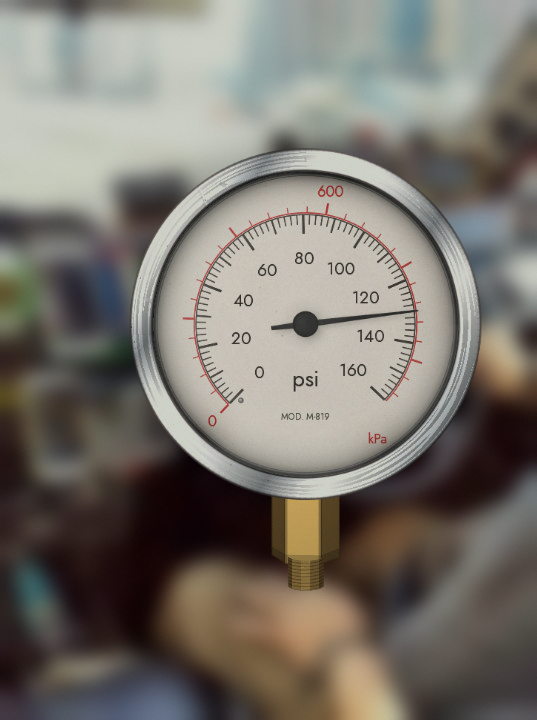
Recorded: 130 psi
